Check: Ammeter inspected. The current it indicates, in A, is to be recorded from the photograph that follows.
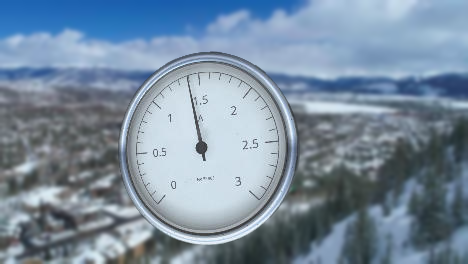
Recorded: 1.4 A
